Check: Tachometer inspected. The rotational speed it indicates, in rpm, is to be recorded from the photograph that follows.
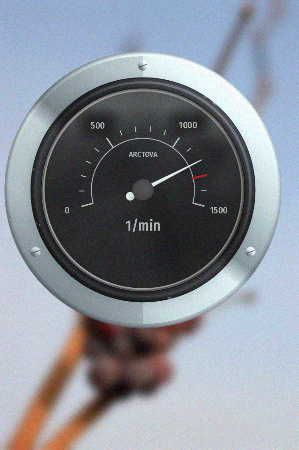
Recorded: 1200 rpm
